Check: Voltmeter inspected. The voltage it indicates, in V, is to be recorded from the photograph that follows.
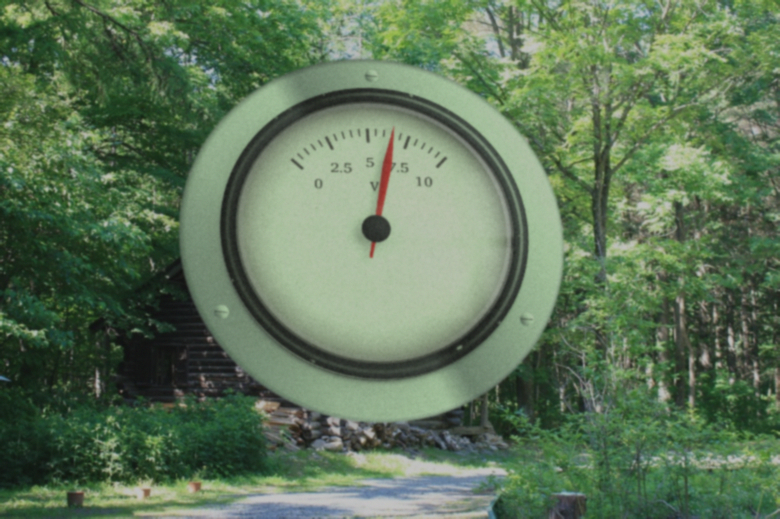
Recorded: 6.5 V
